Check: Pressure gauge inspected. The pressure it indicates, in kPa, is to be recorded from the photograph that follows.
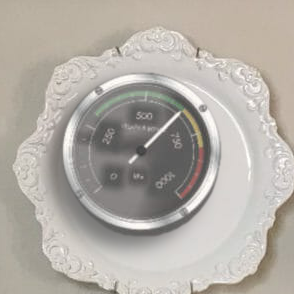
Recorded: 650 kPa
